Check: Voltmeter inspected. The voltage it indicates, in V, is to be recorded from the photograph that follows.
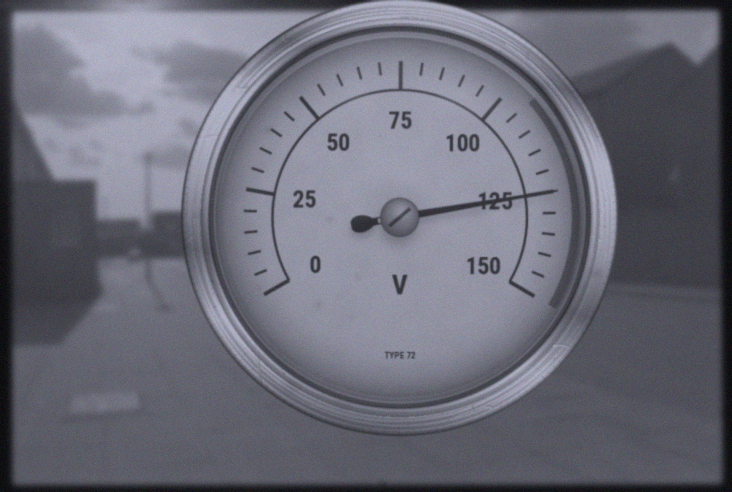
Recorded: 125 V
